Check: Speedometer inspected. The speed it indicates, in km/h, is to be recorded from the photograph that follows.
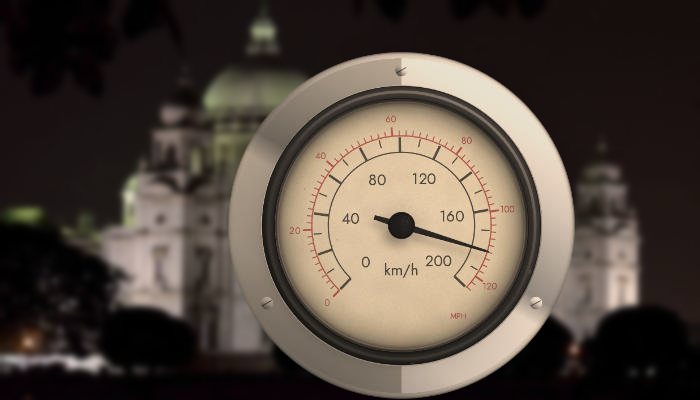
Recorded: 180 km/h
